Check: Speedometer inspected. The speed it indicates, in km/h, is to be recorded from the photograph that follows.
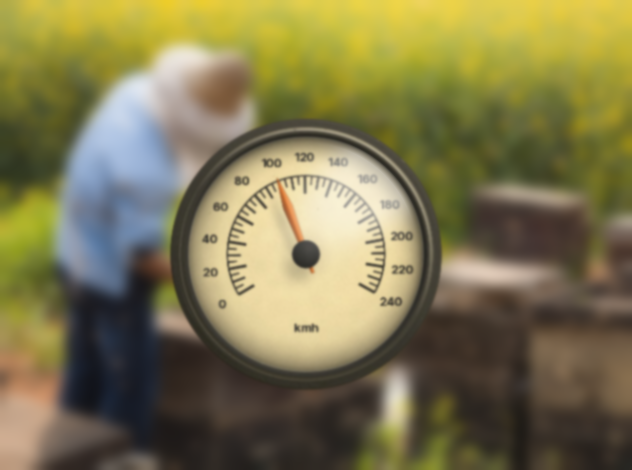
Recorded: 100 km/h
